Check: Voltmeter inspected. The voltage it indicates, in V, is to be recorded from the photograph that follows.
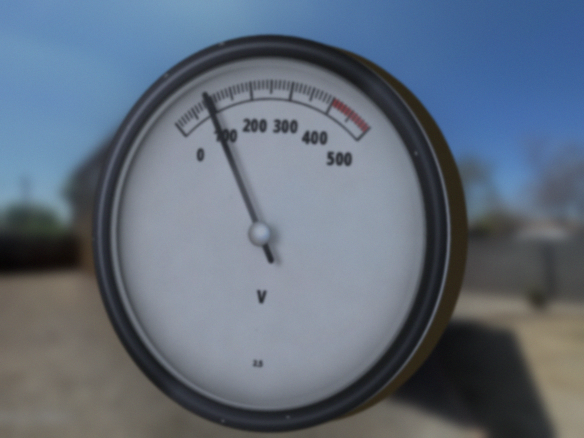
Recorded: 100 V
